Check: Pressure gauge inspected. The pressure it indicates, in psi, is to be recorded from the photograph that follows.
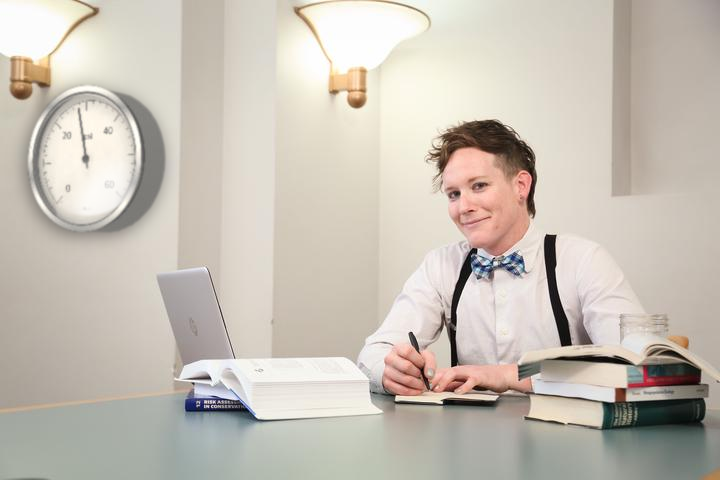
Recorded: 28 psi
